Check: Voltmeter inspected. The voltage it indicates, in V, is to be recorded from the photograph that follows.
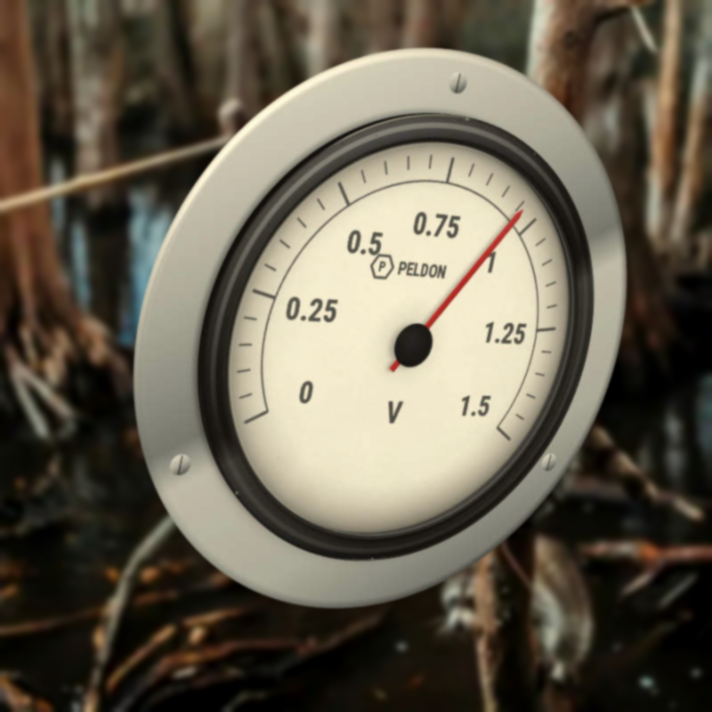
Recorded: 0.95 V
